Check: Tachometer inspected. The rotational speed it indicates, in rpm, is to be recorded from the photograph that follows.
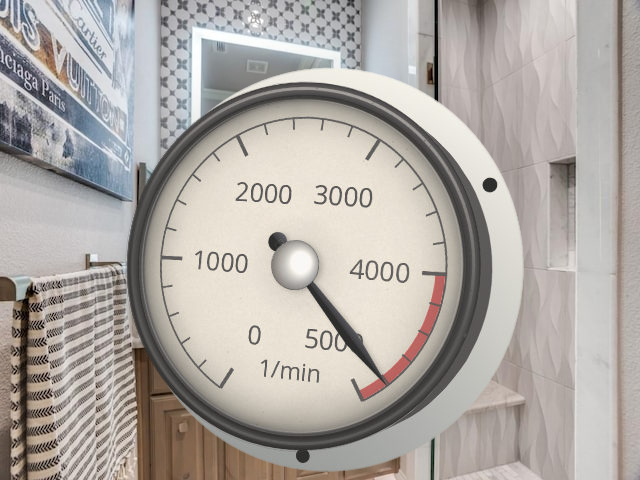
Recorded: 4800 rpm
